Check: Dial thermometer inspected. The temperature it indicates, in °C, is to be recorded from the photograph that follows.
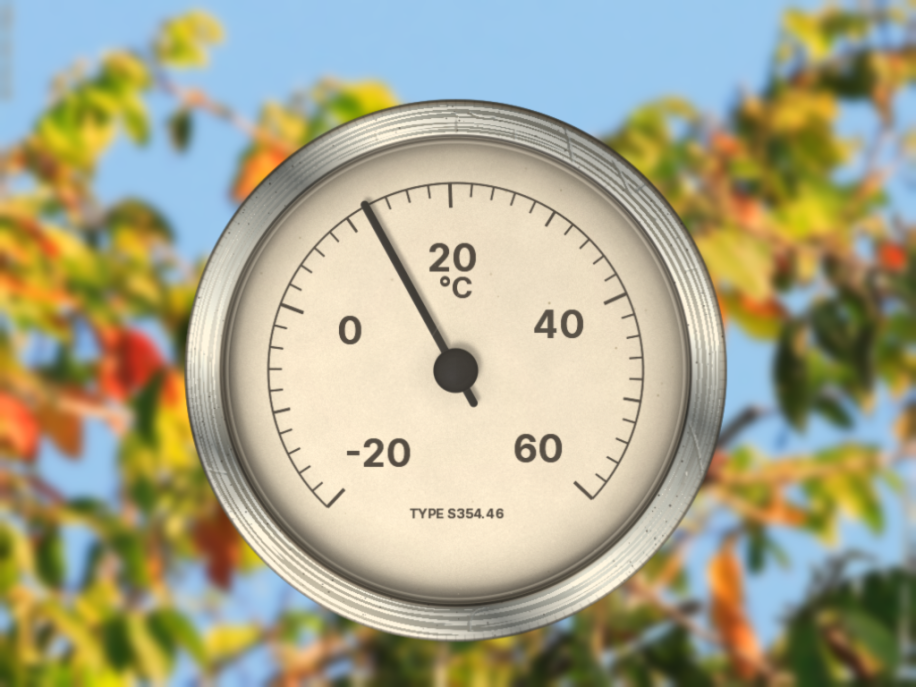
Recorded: 12 °C
